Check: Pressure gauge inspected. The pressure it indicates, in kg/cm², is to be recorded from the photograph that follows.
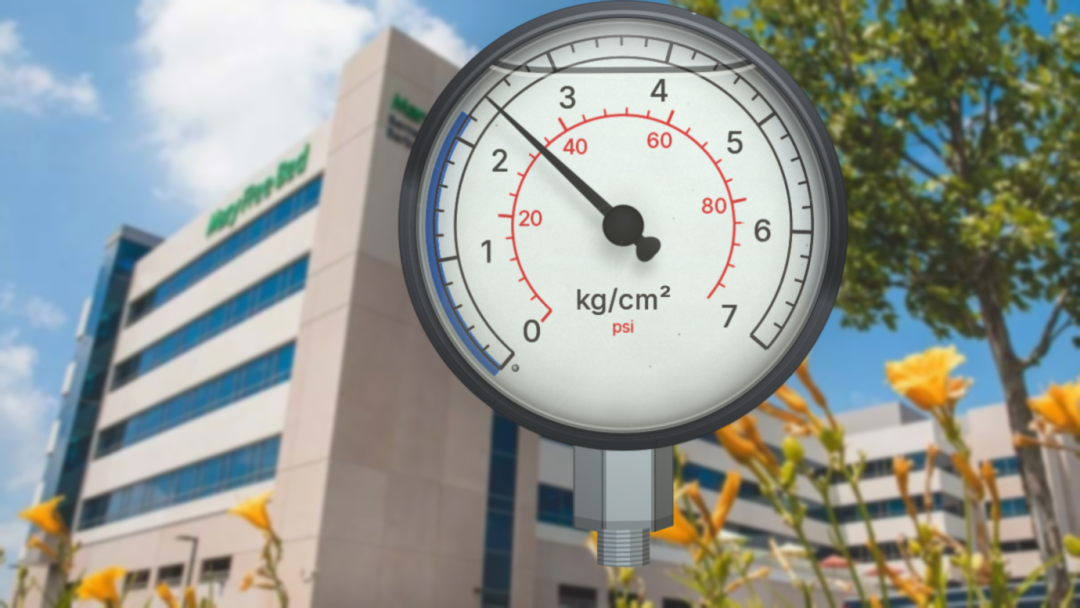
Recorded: 2.4 kg/cm²
